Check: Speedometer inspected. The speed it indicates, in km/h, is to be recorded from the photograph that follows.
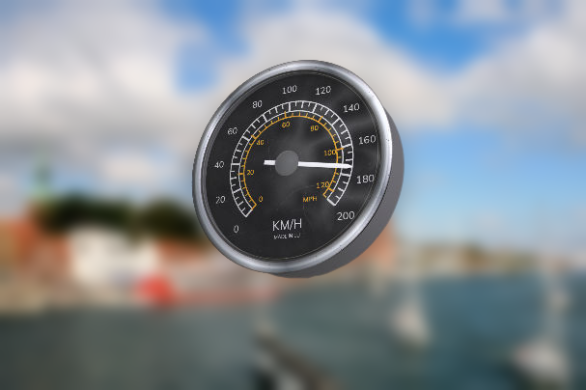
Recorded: 175 km/h
